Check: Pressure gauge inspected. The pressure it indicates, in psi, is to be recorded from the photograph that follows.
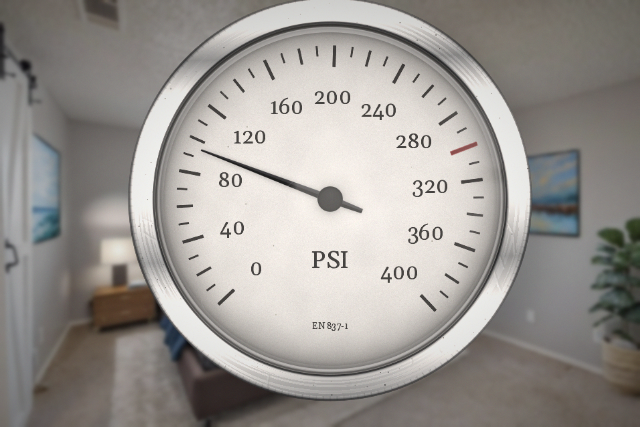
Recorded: 95 psi
